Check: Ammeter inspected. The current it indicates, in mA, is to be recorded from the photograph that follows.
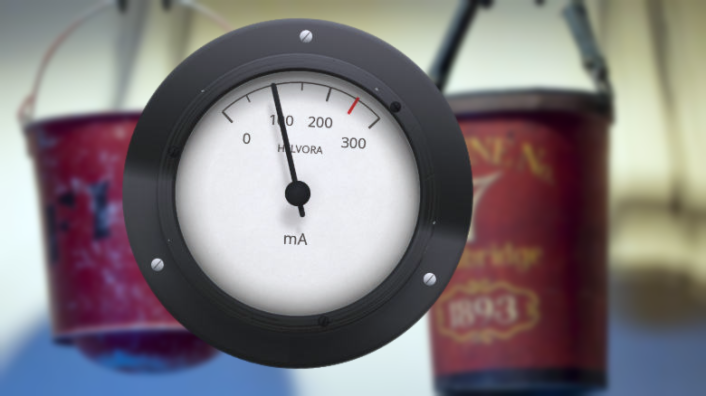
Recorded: 100 mA
